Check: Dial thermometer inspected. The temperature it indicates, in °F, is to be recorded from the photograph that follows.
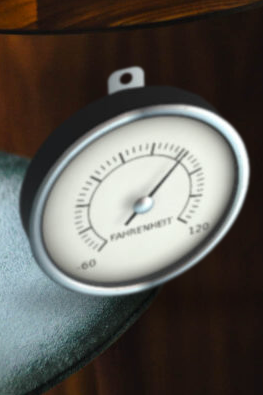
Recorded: 60 °F
